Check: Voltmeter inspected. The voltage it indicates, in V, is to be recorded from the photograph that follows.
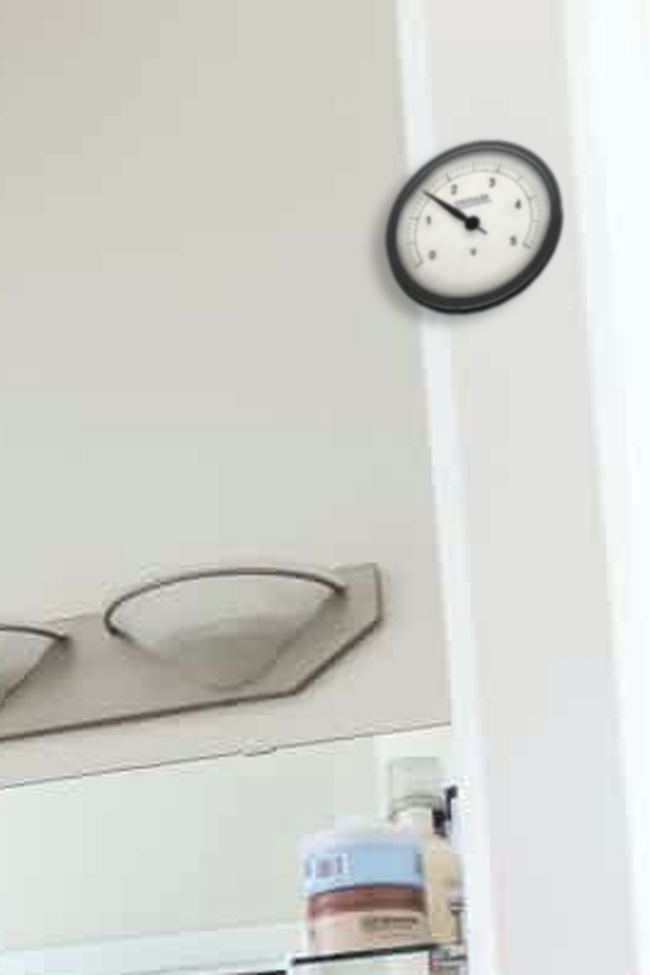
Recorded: 1.5 V
